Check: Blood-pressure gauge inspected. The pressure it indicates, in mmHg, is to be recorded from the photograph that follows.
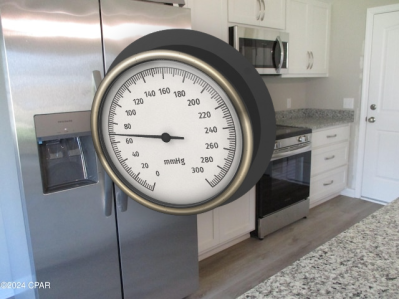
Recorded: 70 mmHg
